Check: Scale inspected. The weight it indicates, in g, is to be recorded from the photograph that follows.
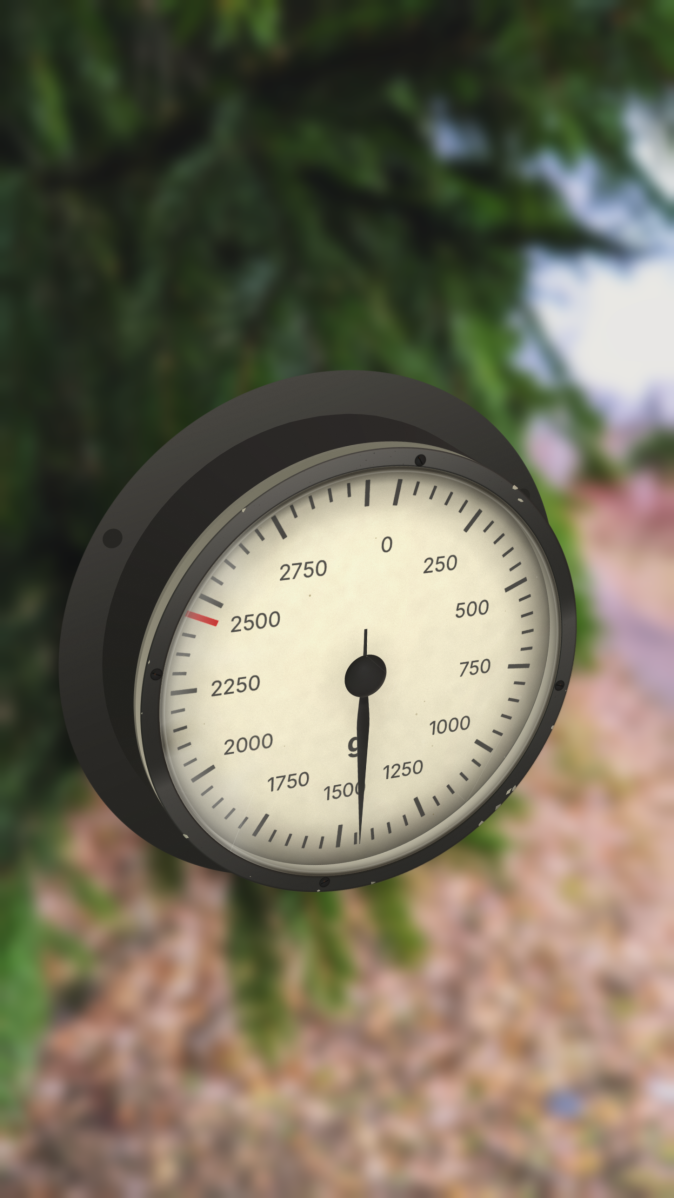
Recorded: 1450 g
